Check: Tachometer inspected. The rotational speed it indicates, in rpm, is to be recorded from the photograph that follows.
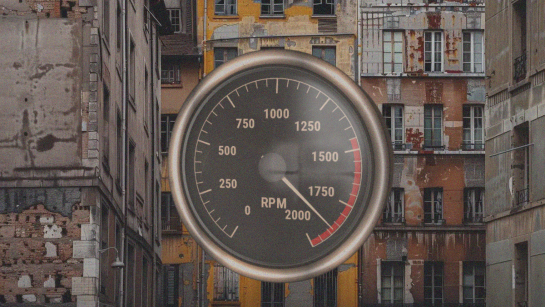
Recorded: 1875 rpm
